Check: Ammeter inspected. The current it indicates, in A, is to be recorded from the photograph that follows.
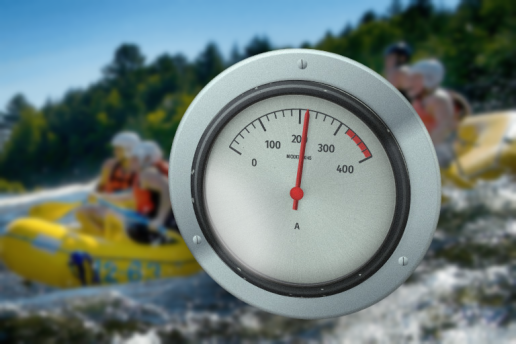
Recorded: 220 A
